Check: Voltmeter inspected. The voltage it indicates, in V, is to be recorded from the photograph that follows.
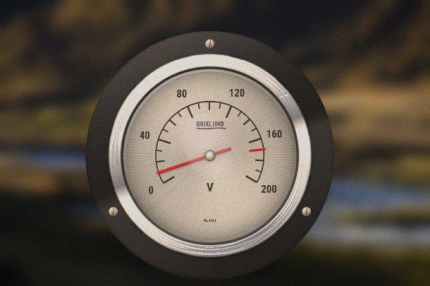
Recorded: 10 V
